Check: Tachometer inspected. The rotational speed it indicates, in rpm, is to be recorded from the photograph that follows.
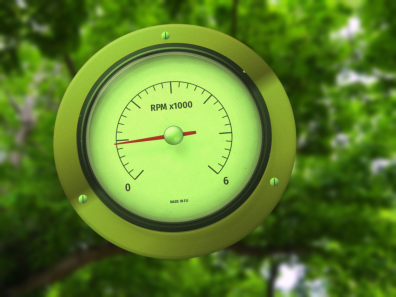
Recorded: 900 rpm
